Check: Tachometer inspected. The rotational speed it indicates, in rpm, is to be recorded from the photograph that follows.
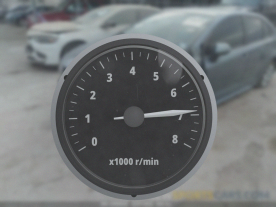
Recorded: 6875 rpm
